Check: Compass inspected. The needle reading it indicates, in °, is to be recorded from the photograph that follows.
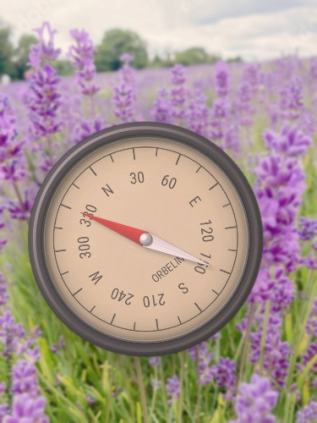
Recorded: 330 °
